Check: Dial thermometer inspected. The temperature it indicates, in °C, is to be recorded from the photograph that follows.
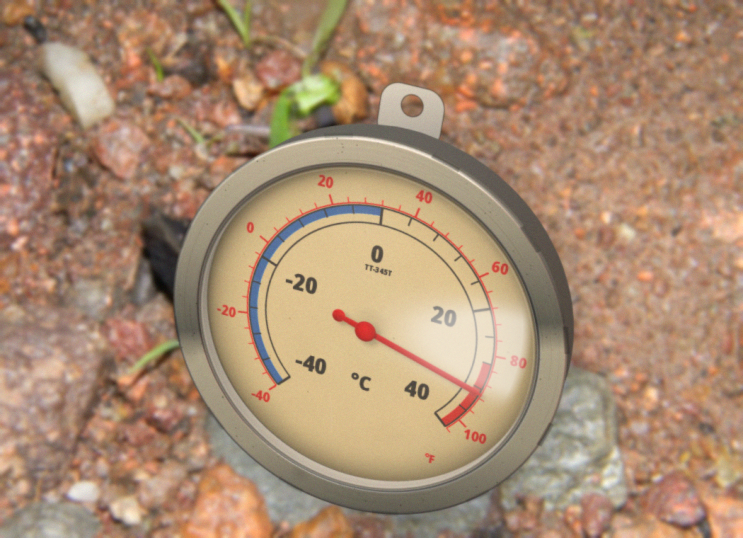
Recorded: 32 °C
